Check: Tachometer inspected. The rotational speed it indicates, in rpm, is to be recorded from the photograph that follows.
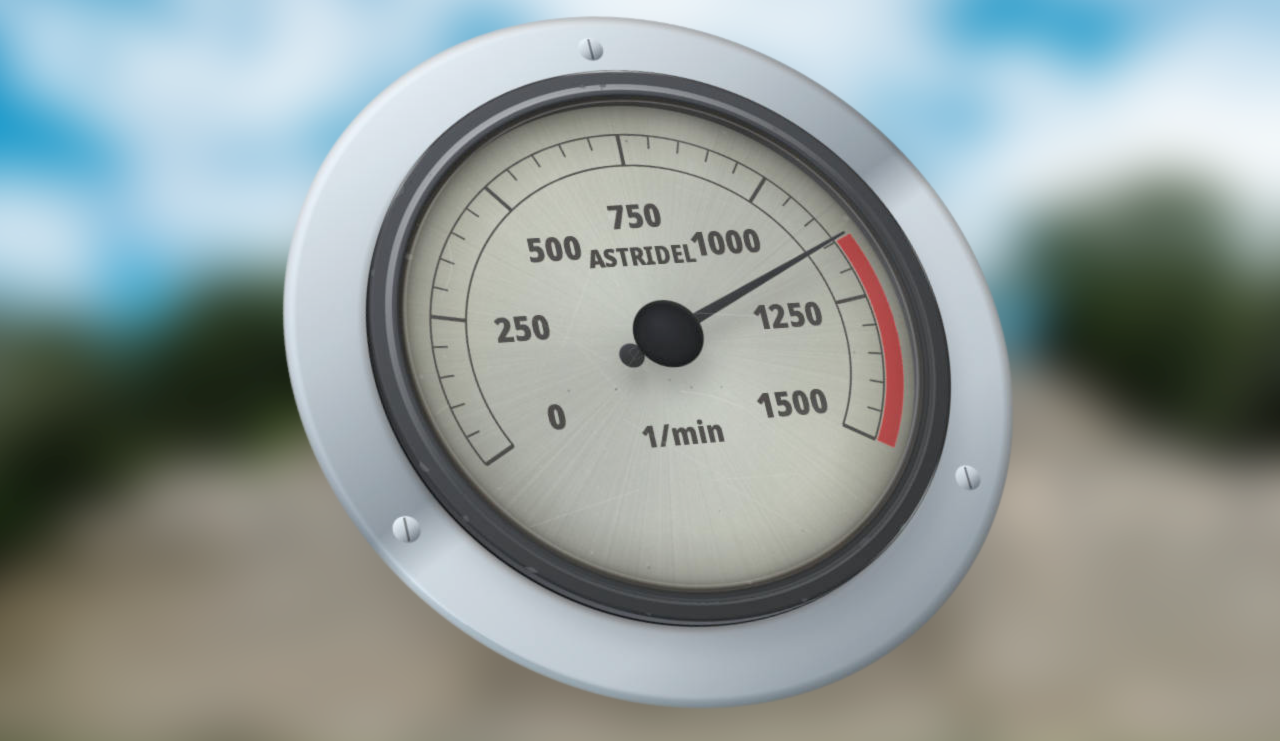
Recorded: 1150 rpm
